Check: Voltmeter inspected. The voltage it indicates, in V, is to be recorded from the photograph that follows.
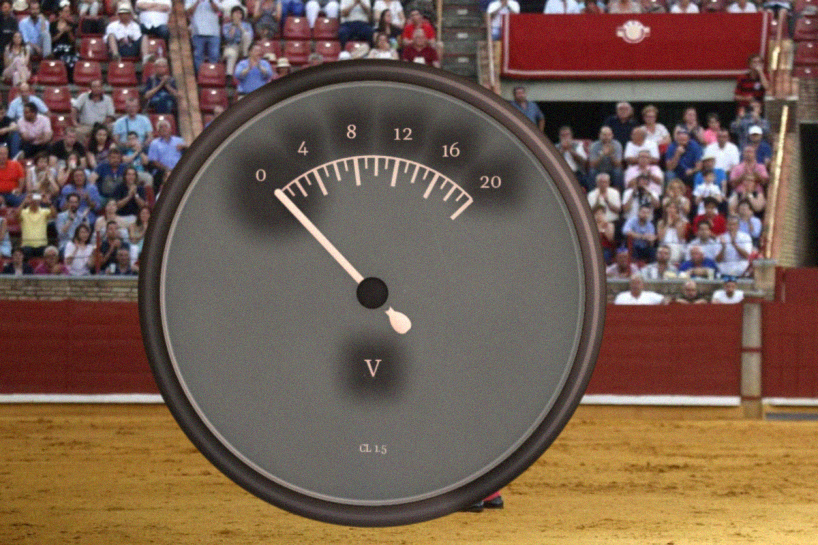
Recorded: 0 V
